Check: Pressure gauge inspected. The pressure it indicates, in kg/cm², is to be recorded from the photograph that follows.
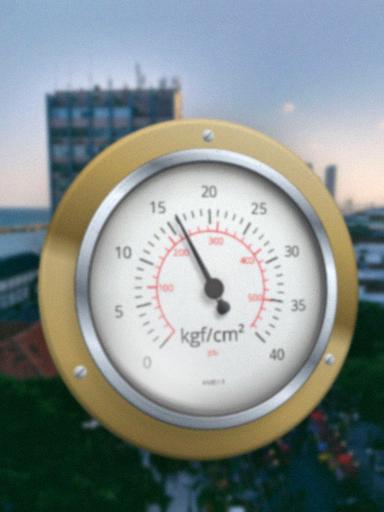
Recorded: 16 kg/cm²
